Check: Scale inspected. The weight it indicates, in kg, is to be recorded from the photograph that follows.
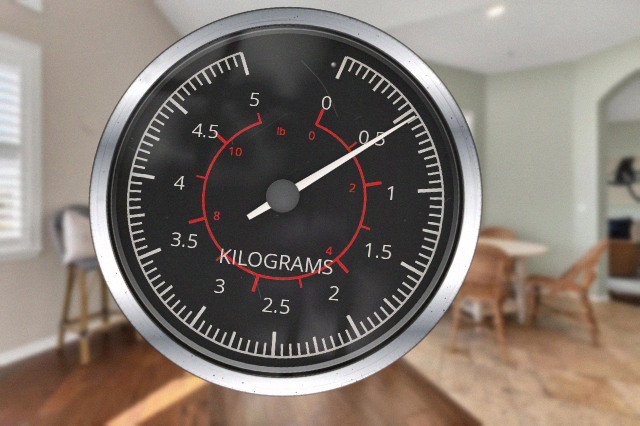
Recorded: 0.55 kg
